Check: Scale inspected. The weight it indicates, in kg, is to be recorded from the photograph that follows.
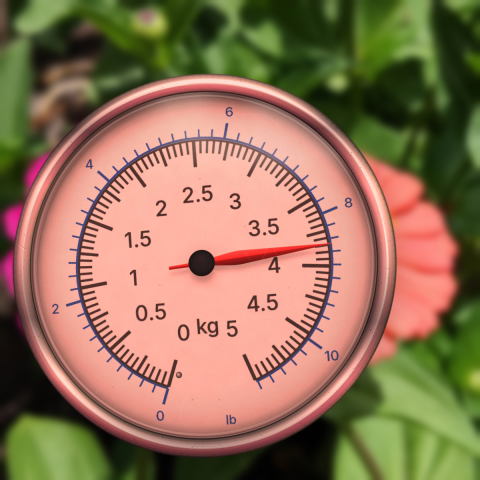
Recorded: 3.85 kg
